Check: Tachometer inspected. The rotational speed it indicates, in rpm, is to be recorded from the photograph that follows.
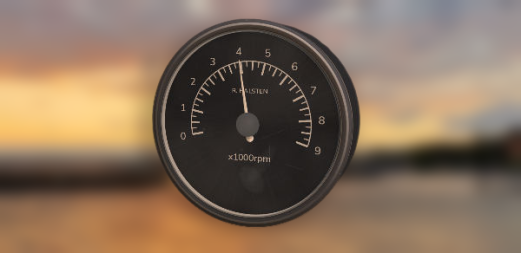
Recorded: 4000 rpm
